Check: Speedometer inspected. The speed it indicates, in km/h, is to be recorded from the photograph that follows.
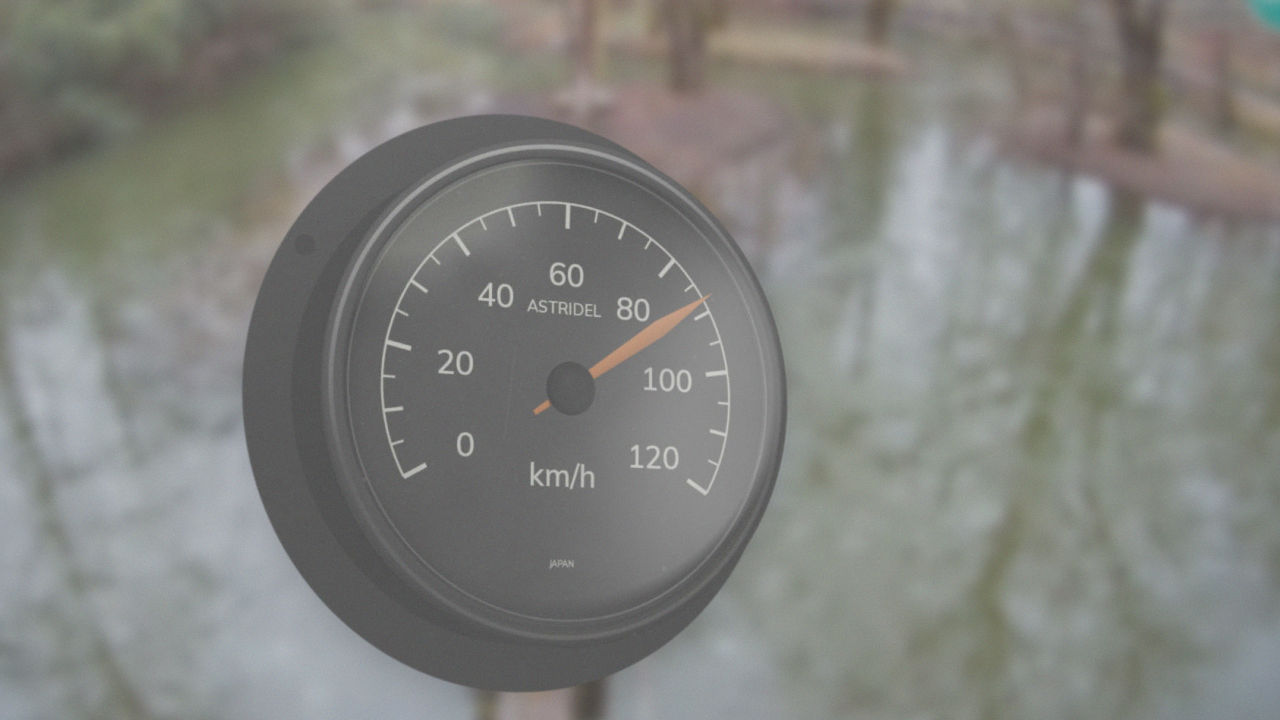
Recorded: 87.5 km/h
